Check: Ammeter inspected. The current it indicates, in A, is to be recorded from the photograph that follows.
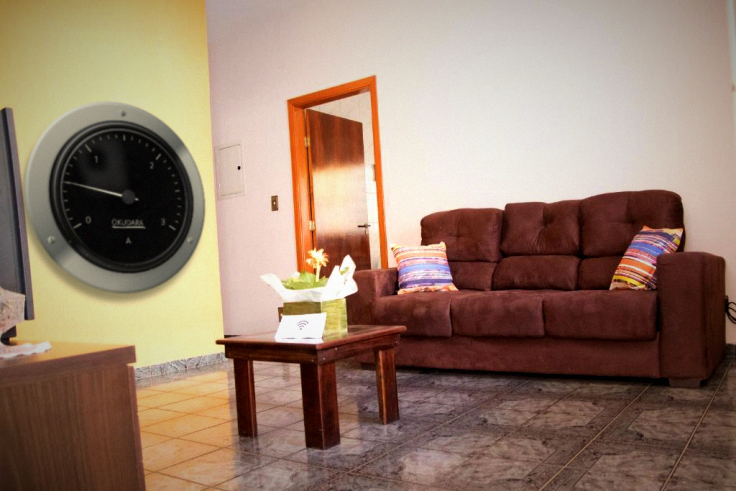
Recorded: 0.5 A
